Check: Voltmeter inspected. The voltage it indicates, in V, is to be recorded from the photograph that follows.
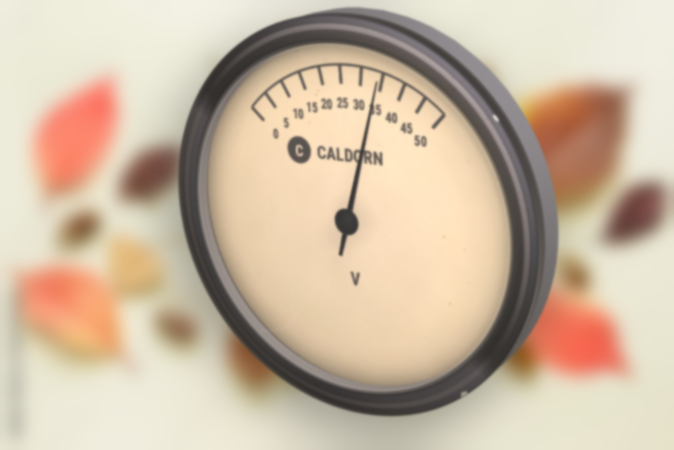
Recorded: 35 V
